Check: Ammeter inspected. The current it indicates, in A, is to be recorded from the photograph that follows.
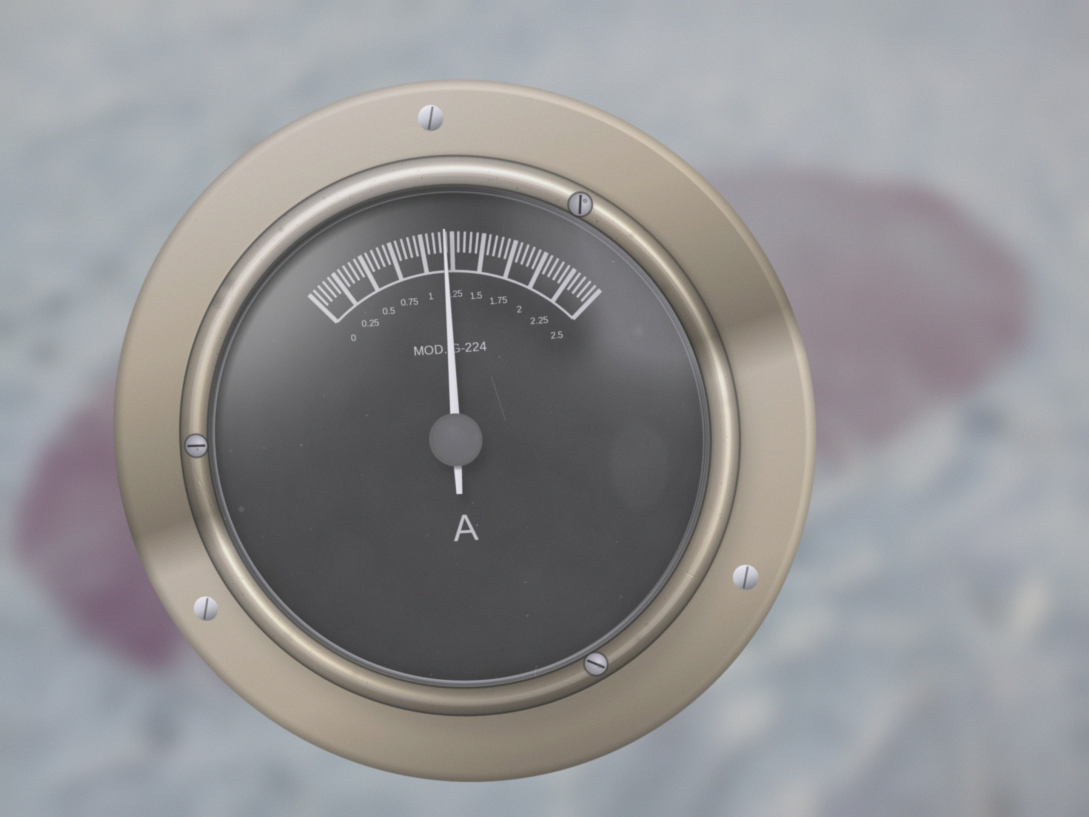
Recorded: 1.2 A
